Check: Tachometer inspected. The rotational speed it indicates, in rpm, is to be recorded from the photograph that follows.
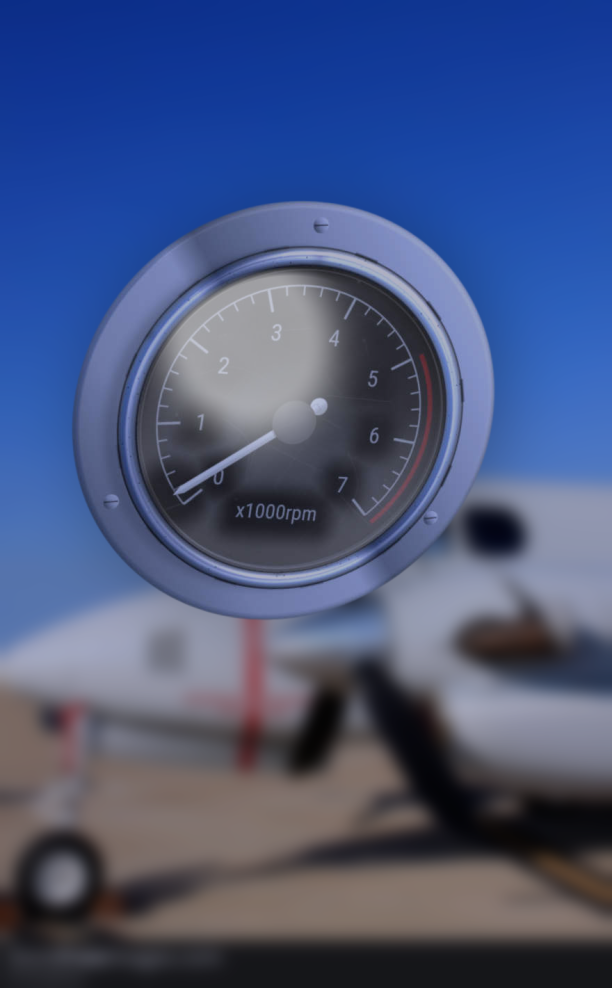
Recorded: 200 rpm
